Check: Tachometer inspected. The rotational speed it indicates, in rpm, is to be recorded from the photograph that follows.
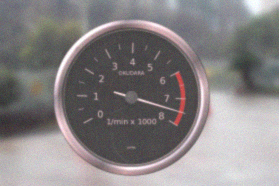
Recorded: 7500 rpm
